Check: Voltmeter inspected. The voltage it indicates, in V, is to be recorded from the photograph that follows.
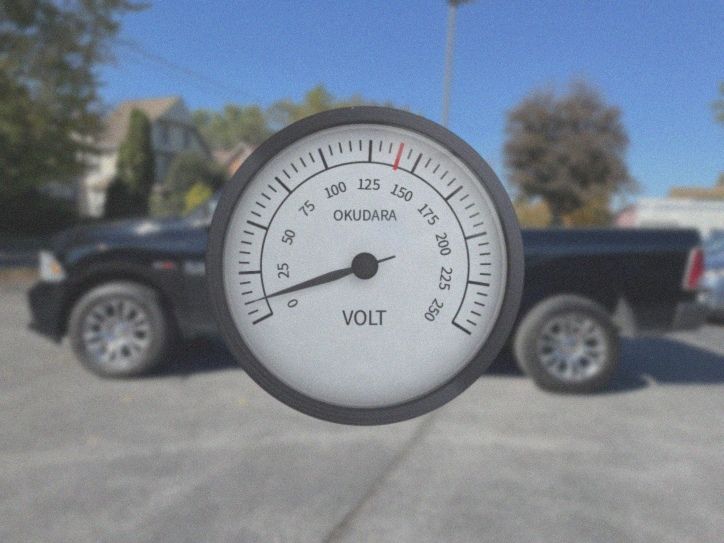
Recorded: 10 V
